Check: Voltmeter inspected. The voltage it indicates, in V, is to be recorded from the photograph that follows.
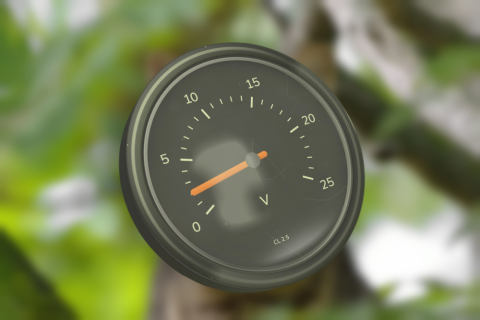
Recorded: 2 V
